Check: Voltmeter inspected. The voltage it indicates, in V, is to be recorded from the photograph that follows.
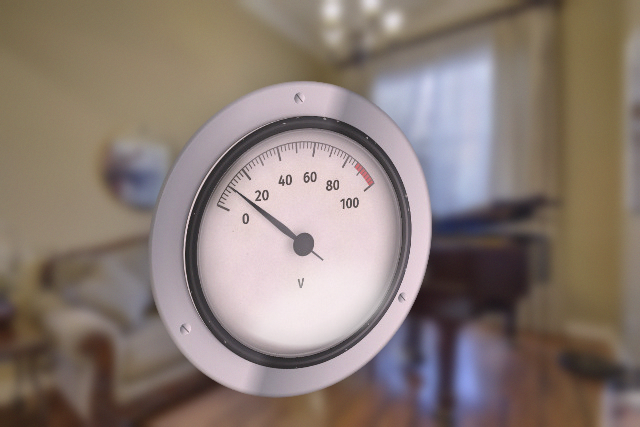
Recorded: 10 V
